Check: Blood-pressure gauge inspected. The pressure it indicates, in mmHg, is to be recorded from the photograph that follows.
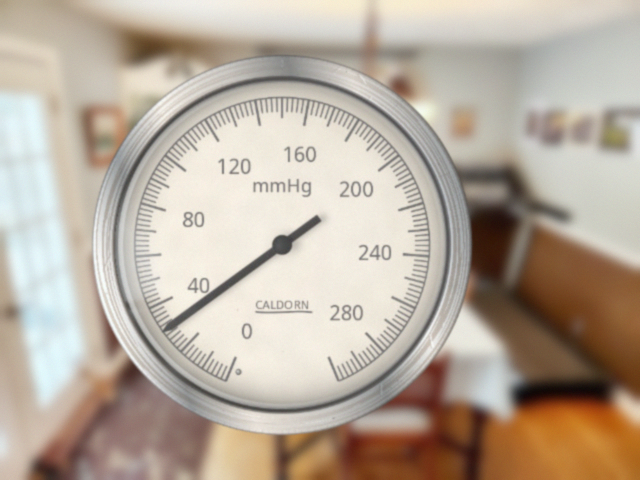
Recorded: 30 mmHg
